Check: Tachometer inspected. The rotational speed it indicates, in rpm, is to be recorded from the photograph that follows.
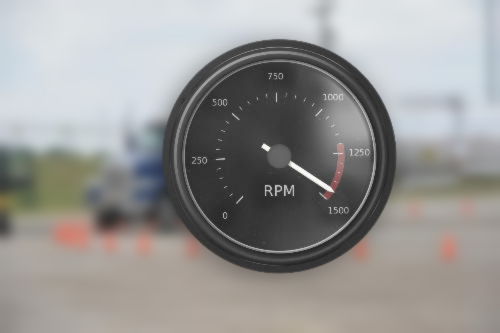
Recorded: 1450 rpm
